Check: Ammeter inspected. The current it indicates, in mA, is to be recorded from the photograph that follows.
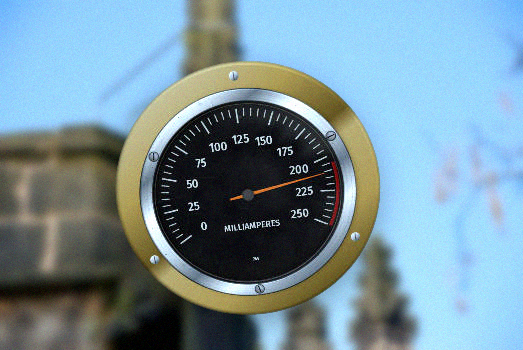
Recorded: 210 mA
